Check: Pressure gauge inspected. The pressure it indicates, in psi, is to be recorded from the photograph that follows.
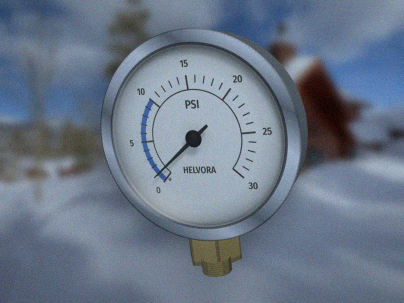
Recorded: 1 psi
